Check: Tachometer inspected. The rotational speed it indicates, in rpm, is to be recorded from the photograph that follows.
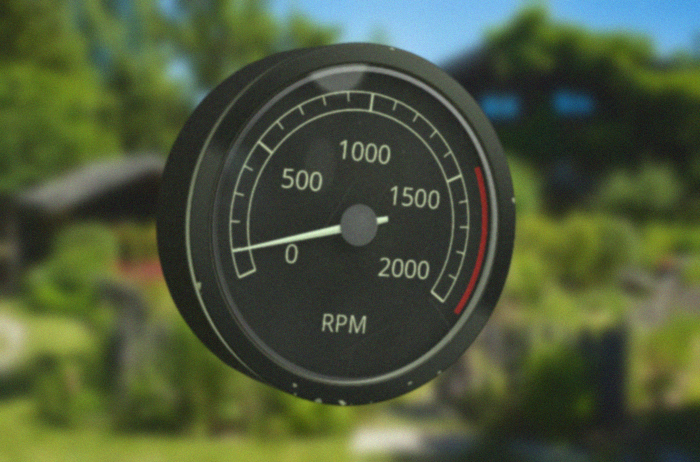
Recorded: 100 rpm
